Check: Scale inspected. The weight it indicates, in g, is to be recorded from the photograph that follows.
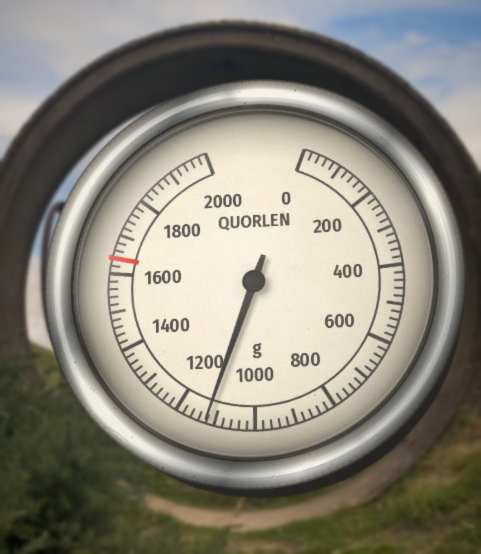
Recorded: 1120 g
